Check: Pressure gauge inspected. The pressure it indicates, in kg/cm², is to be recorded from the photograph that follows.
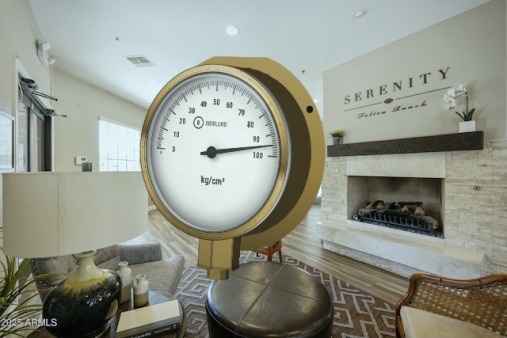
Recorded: 95 kg/cm²
